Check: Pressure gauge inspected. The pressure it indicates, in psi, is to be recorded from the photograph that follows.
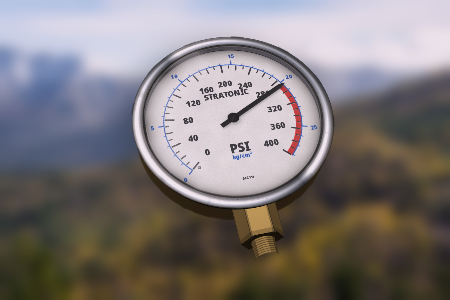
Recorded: 290 psi
